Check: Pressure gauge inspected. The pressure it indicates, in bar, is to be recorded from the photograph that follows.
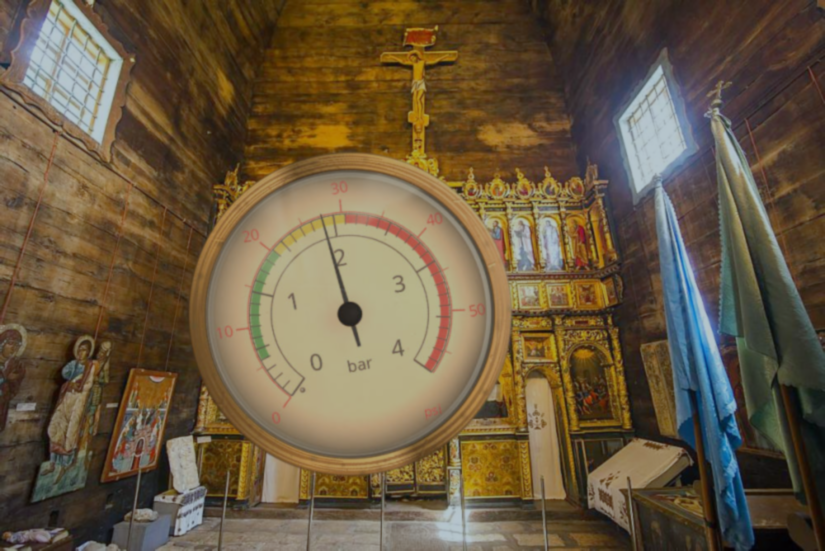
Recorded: 1.9 bar
